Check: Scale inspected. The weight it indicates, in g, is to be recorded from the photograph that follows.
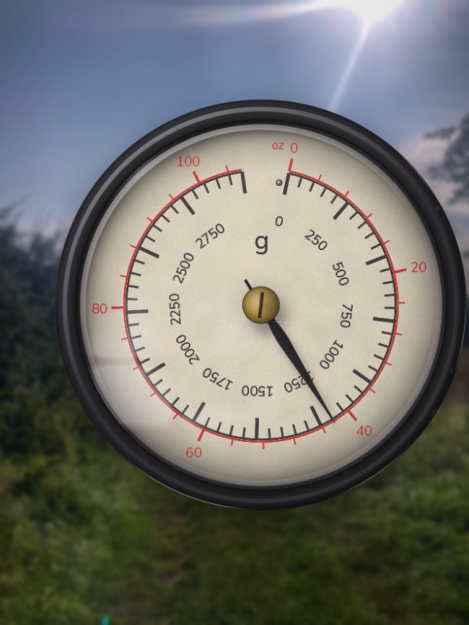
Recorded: 1200 g
